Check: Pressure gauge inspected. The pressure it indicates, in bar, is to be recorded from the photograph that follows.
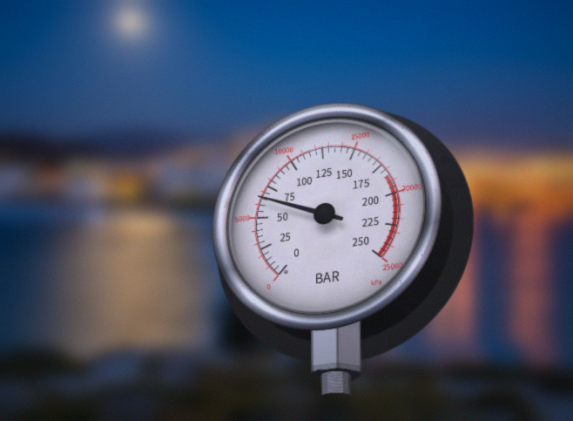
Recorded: 65 bar
